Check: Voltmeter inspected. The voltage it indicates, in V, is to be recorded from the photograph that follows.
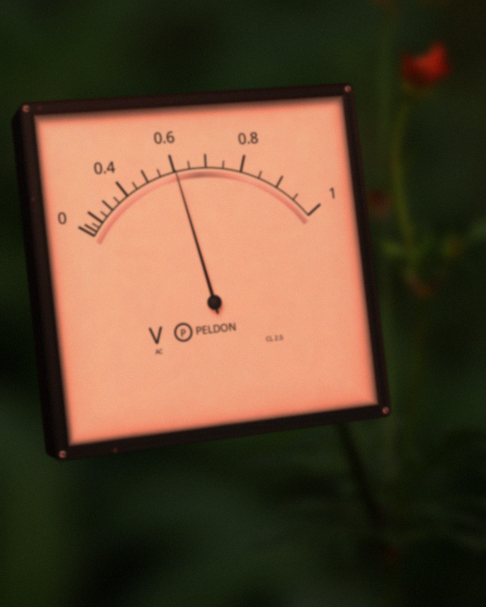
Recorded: 0.6 V
